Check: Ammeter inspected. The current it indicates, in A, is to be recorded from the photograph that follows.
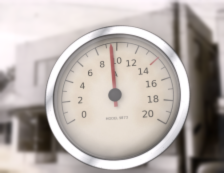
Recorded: 9.5 A
